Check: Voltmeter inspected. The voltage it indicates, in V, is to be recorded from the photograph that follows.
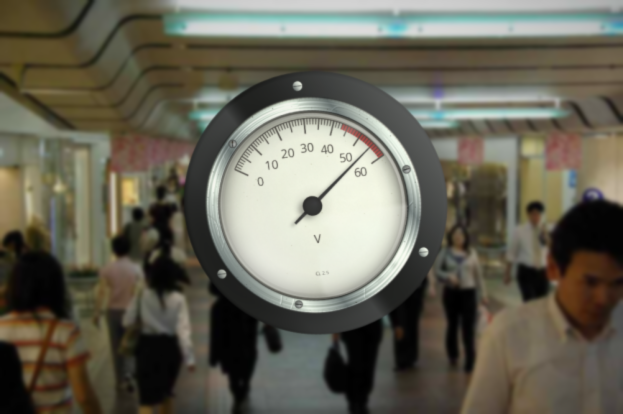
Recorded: 55 V
